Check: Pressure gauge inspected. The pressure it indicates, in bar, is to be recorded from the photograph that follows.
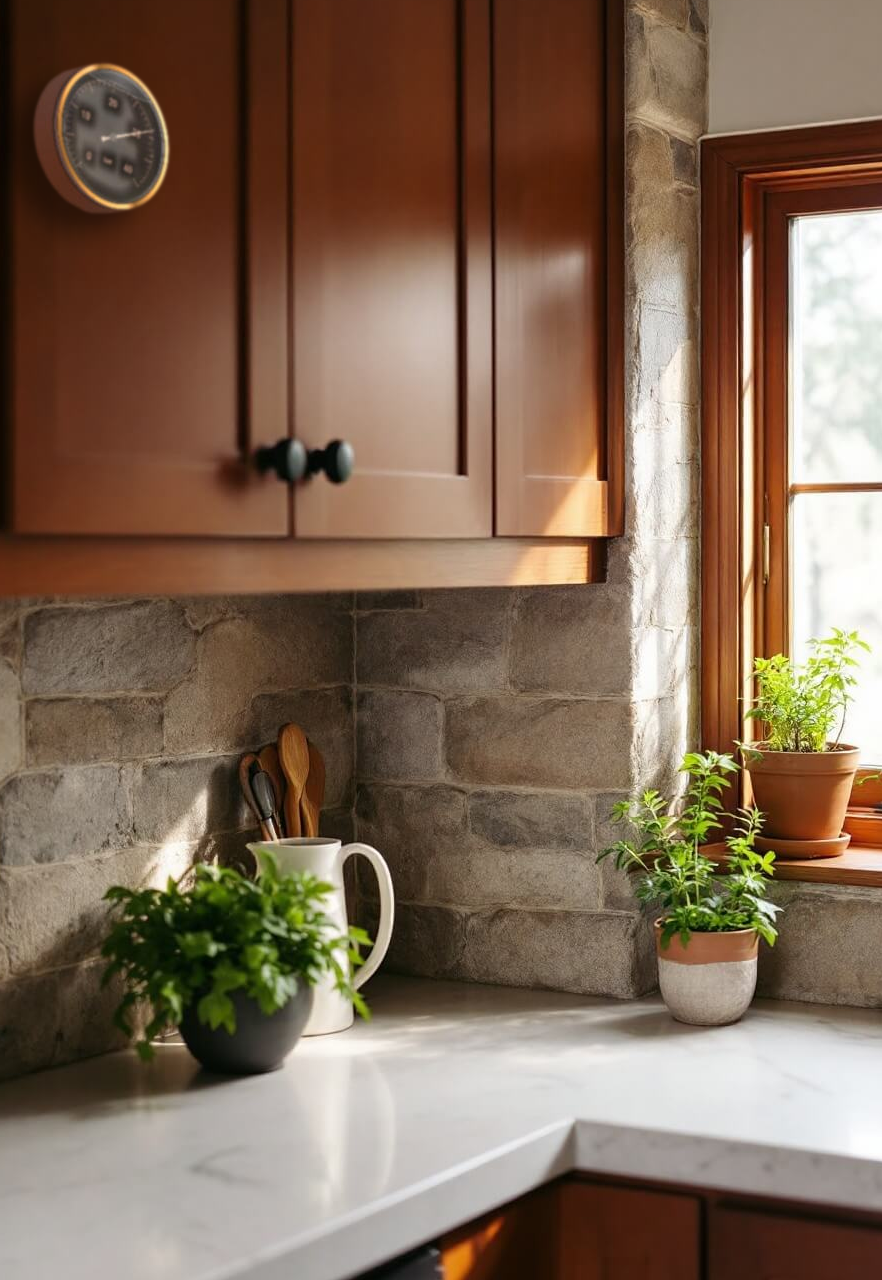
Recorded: 30 bar
